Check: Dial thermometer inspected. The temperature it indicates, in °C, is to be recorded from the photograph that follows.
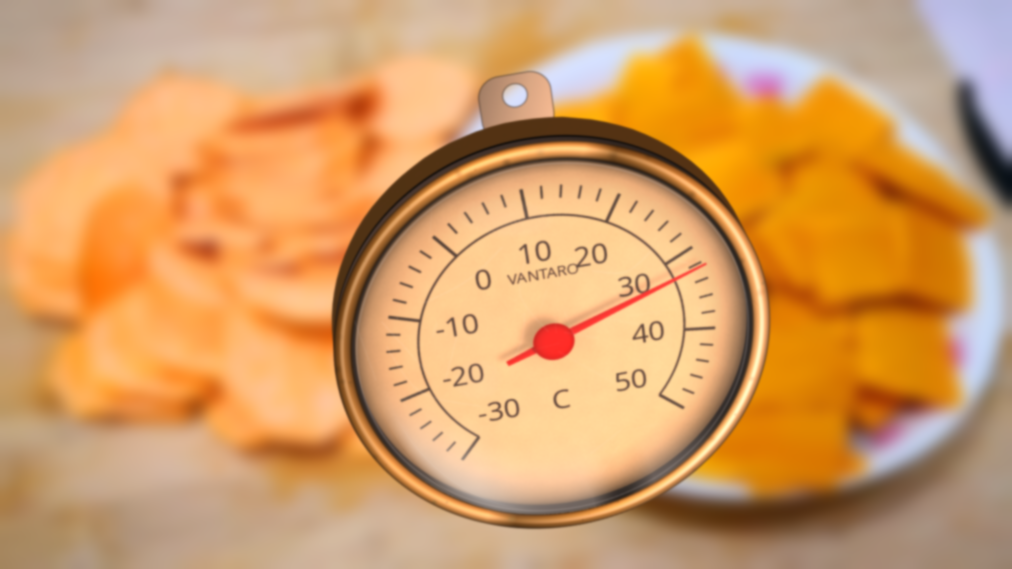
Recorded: 32 °C
